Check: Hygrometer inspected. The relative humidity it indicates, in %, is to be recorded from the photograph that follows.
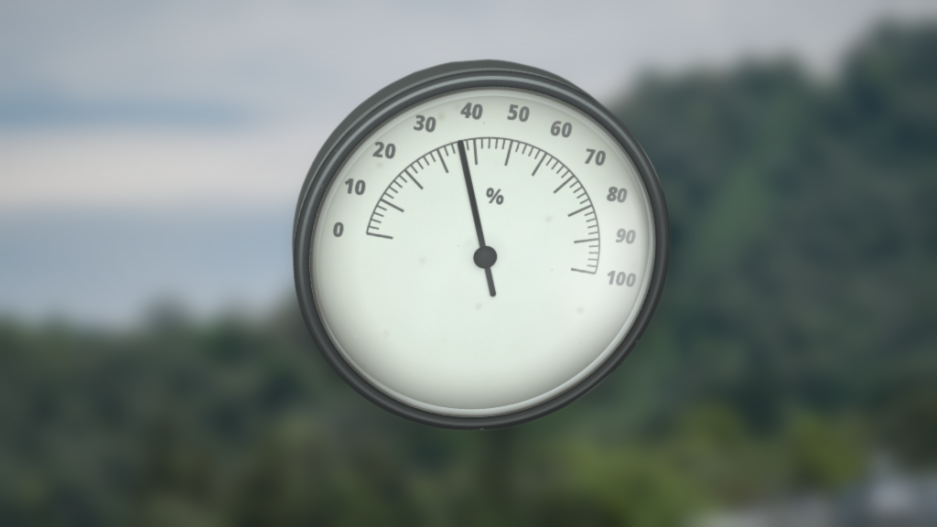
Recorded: 36 %
